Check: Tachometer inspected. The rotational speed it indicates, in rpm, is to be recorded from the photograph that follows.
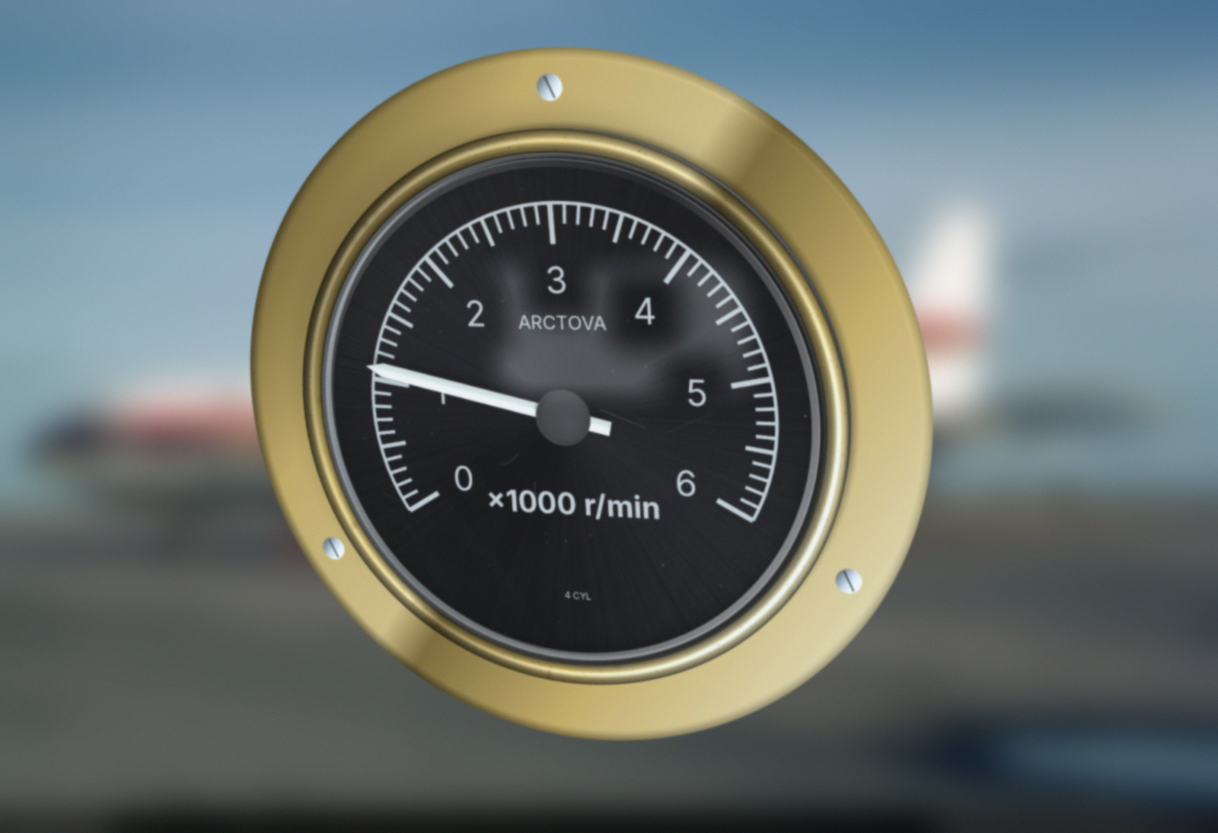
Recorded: 1100 rpm
